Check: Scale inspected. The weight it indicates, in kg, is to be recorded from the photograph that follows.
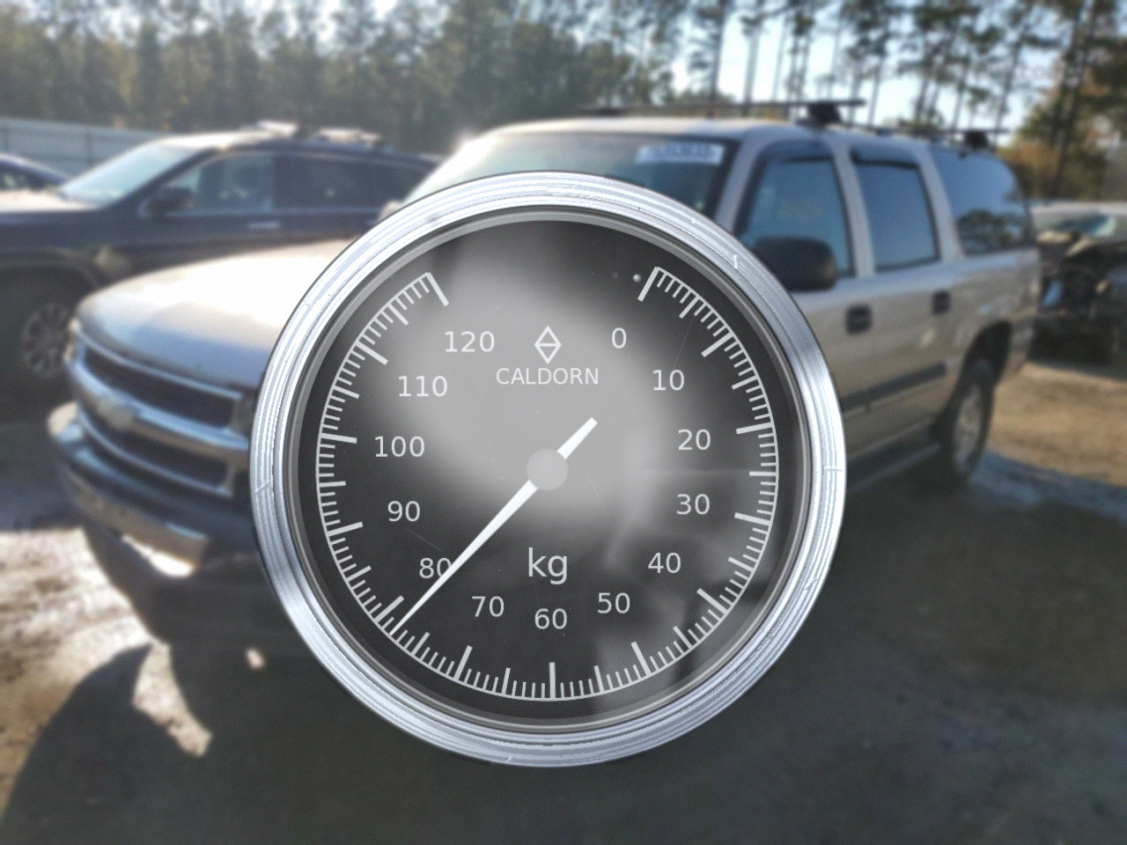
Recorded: 78 kg
